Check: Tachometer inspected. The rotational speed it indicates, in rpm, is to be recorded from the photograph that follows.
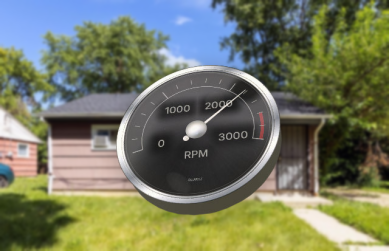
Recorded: 2200 rpm
